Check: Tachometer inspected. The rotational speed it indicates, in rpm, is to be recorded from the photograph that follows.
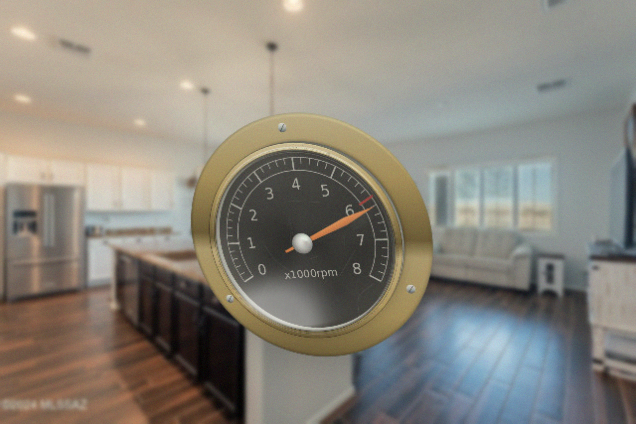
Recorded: 6200 rpm
